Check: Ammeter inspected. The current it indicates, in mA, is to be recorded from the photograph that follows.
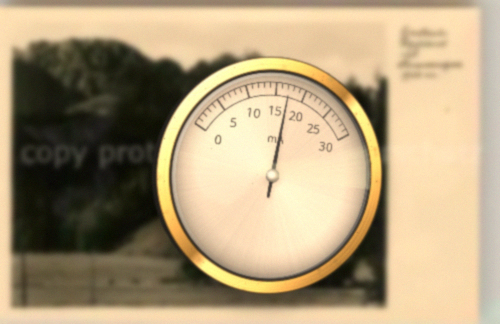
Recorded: 17 mA
